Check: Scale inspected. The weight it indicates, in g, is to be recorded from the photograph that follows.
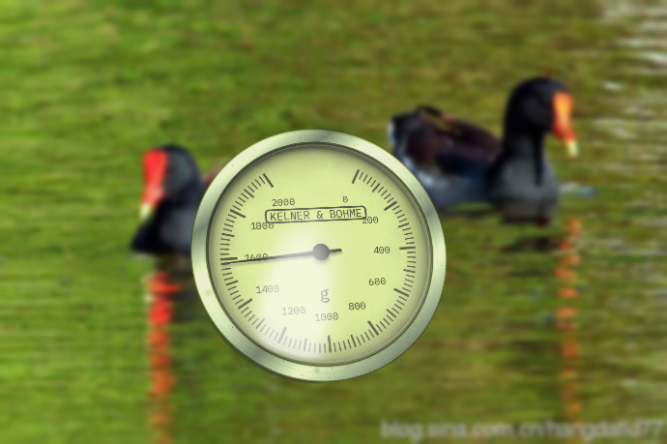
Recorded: 1580 g
